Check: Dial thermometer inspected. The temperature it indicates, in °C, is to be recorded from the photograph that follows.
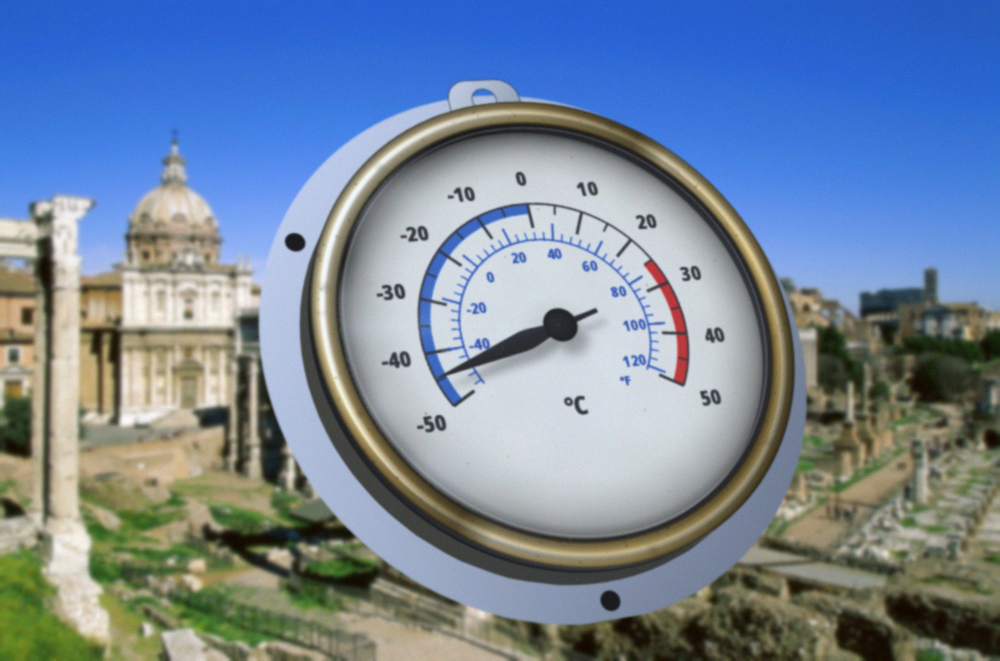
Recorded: -45 °C
